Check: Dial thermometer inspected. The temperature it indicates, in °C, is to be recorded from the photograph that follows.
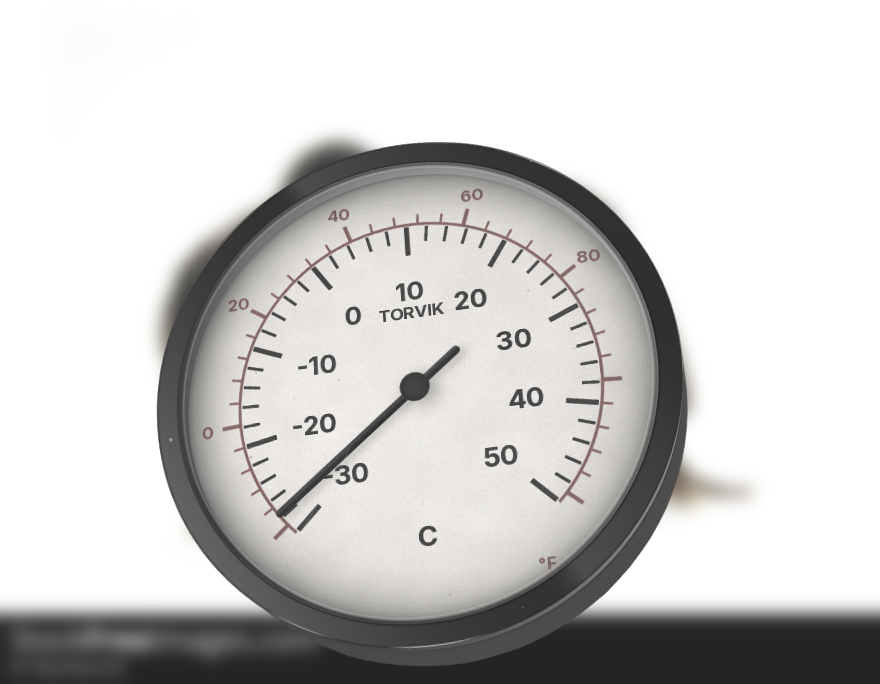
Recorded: -28 °C
